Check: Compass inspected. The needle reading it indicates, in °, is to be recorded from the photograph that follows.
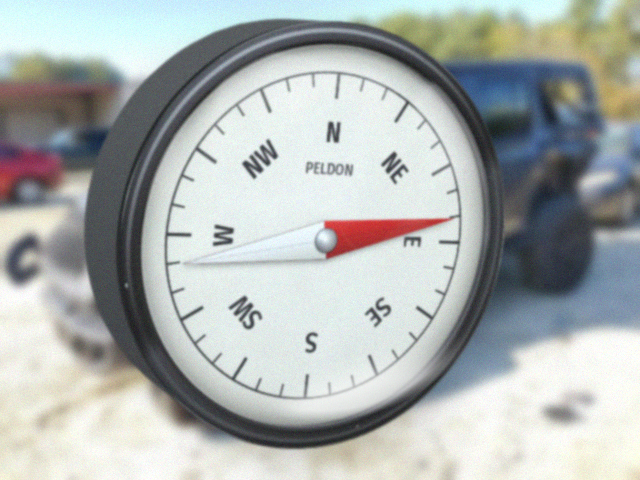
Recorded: 80 °
